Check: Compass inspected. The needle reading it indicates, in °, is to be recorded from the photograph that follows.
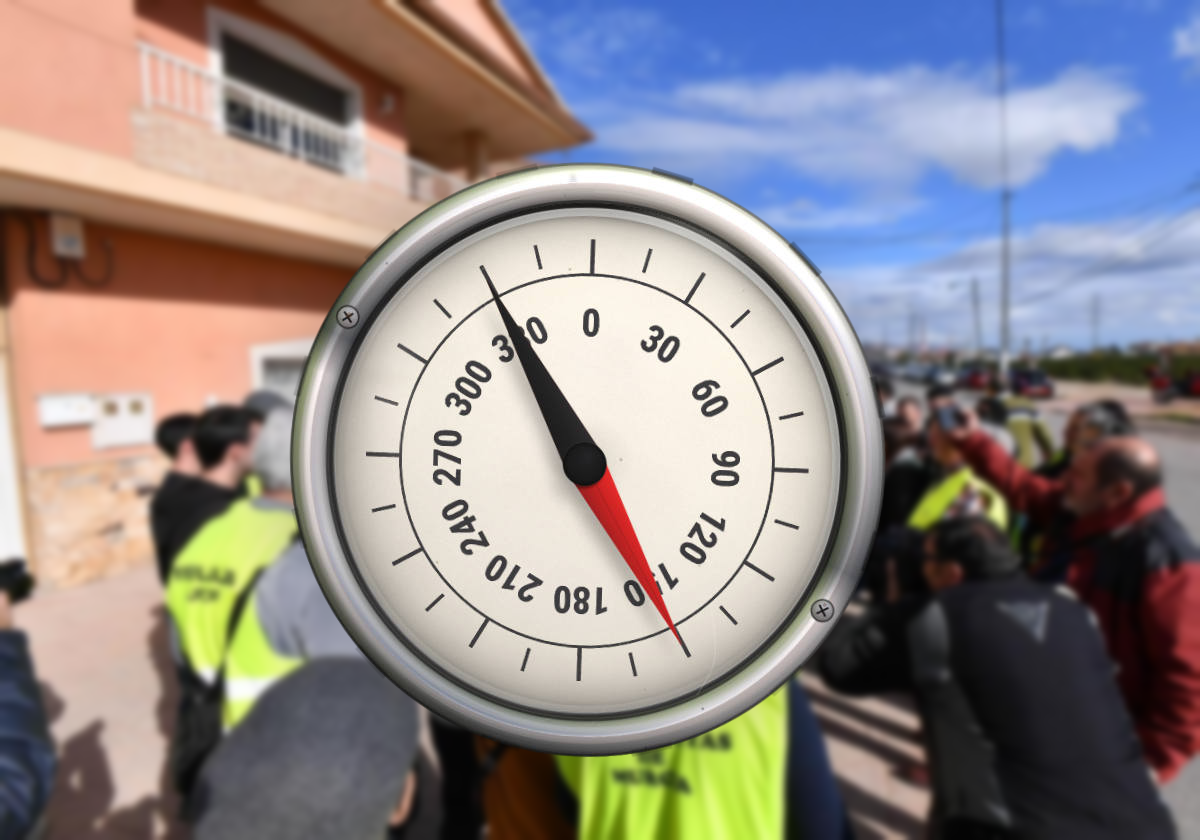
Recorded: 150 °
